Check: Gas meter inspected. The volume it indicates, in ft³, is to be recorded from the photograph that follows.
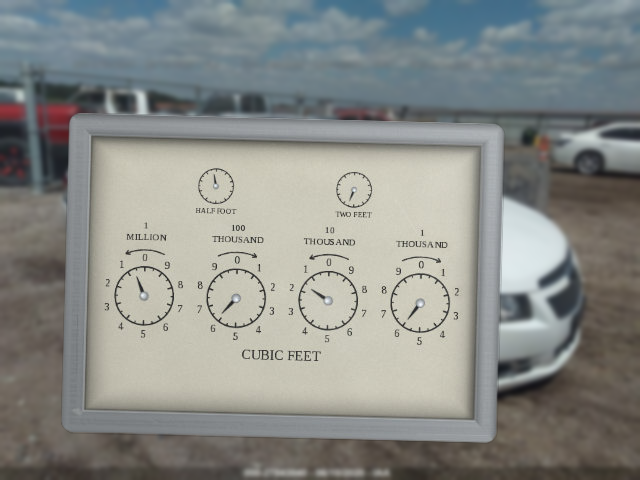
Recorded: 61600 ft³
